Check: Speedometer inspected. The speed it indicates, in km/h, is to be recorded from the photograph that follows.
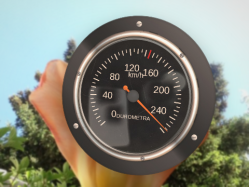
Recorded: 255 km/h
